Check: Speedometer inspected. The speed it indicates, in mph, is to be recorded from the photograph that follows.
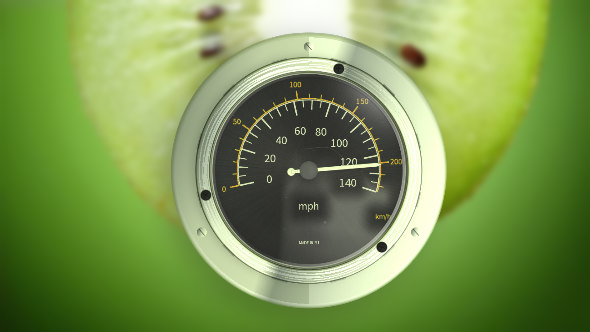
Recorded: 125 mph
